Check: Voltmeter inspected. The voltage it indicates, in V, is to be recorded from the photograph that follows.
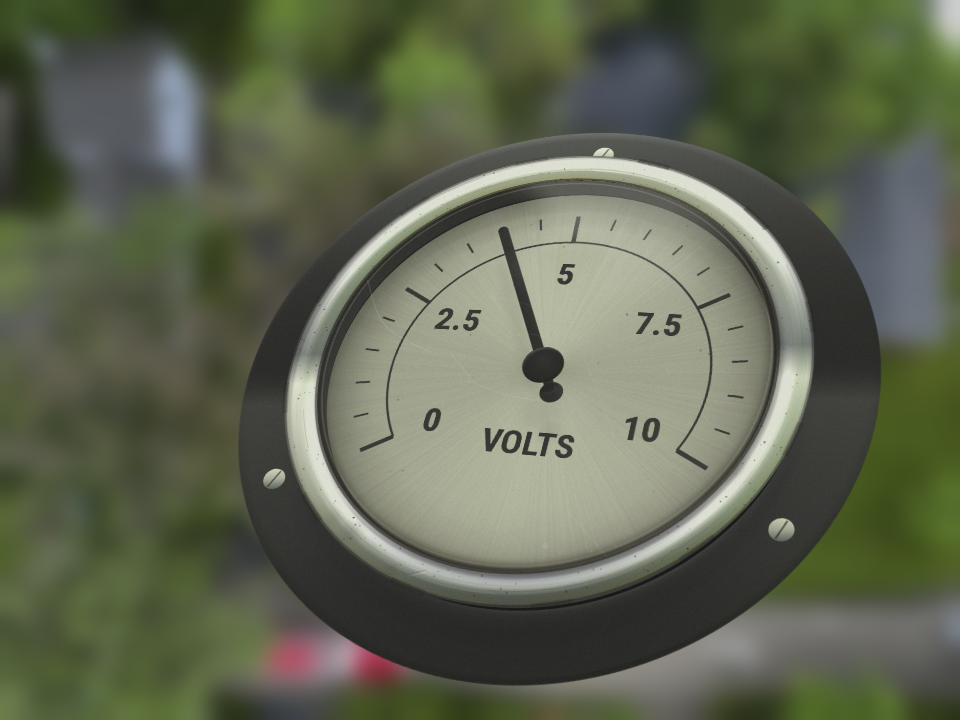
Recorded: 4 V
